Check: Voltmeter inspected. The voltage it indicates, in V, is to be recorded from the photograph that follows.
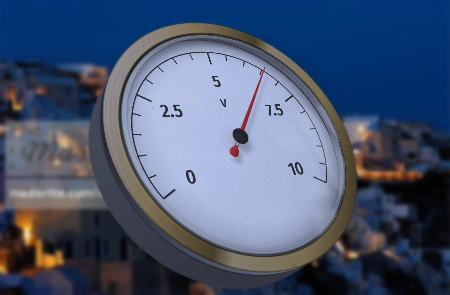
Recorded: 6.5 V
